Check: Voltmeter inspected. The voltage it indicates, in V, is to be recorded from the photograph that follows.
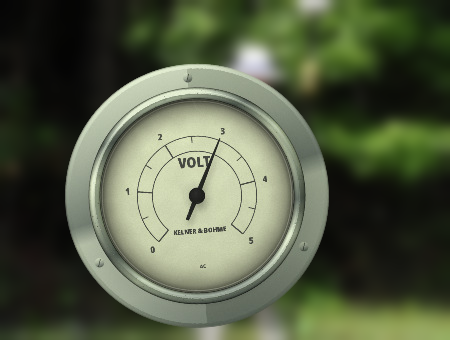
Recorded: 3 V
